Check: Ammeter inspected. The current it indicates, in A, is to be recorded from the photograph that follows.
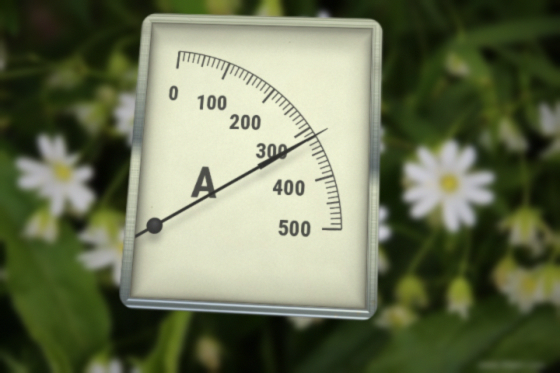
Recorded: 320 A
